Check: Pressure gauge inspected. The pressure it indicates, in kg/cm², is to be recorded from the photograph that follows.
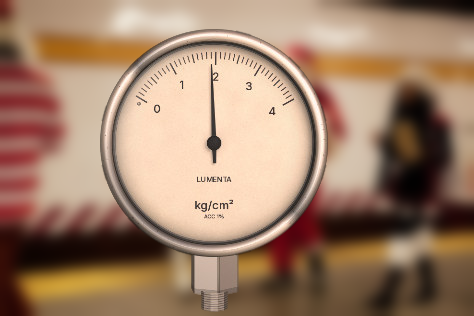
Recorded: 1.9 kg/cm²
